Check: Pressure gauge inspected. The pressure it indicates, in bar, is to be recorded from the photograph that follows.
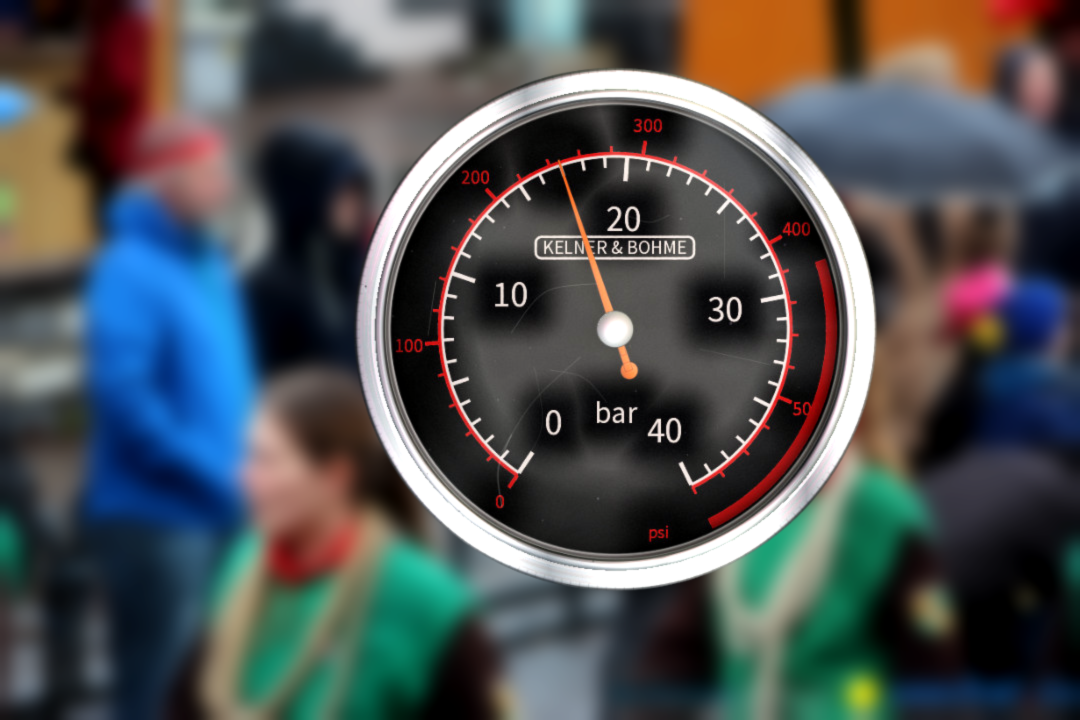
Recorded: 17 bar
